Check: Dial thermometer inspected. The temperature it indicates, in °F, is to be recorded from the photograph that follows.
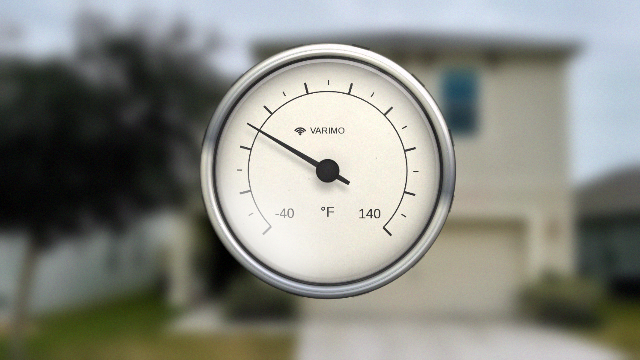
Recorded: 10 °F
